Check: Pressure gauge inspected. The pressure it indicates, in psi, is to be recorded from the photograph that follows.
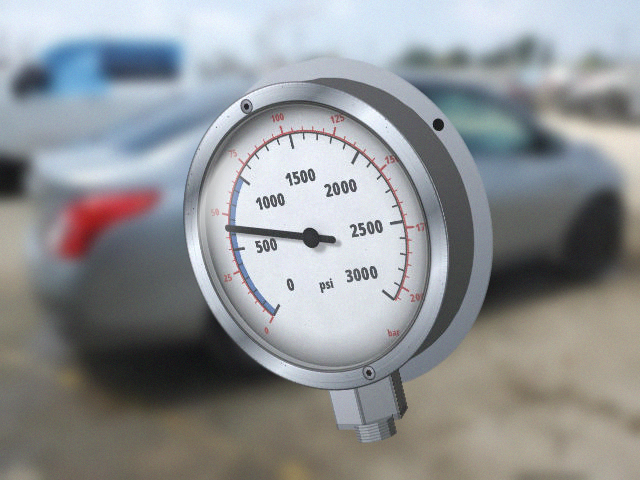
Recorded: 650 psi
